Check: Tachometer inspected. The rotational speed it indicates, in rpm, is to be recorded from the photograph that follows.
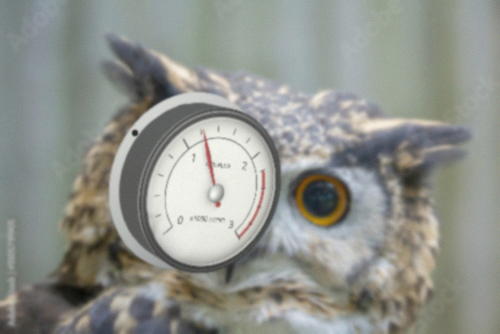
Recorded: 1200 rpm
